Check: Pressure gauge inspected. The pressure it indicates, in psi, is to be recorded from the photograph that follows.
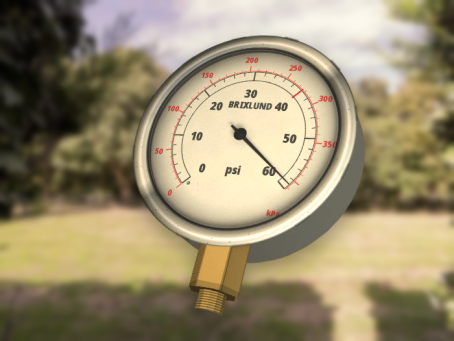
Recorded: 59 psi
